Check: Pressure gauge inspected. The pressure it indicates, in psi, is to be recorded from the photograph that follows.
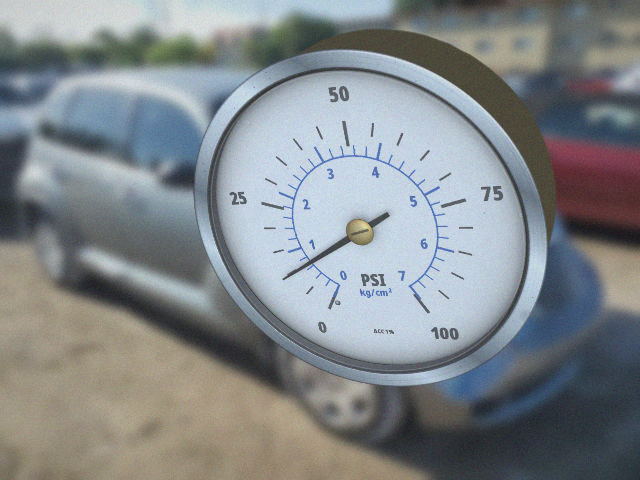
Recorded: 10 psi
